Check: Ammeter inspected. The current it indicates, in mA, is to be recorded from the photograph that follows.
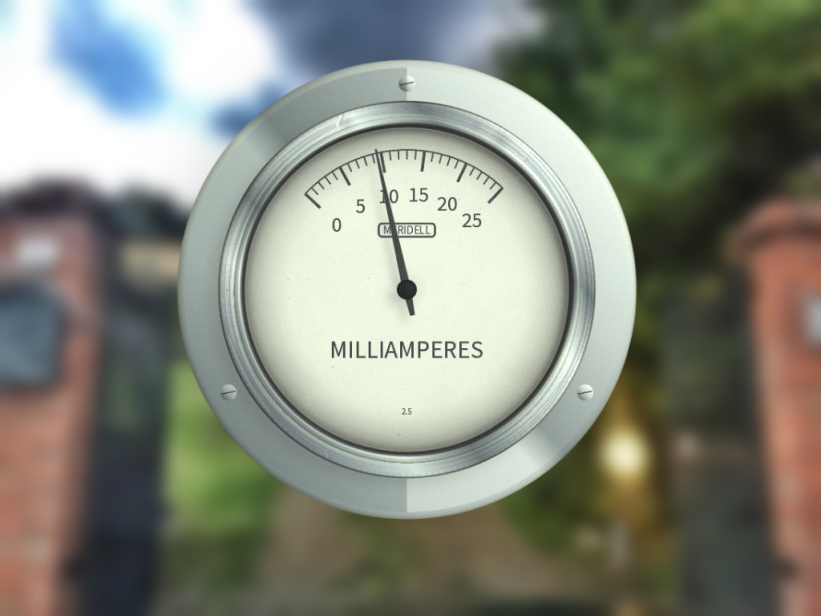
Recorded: 9.5 mA
